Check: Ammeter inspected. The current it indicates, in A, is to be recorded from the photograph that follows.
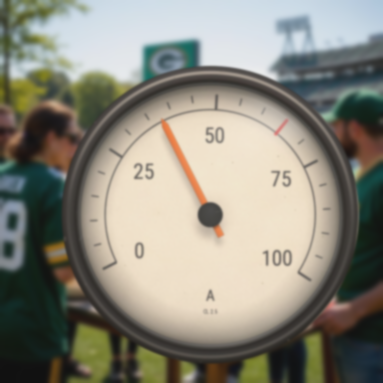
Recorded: 37.5 A
